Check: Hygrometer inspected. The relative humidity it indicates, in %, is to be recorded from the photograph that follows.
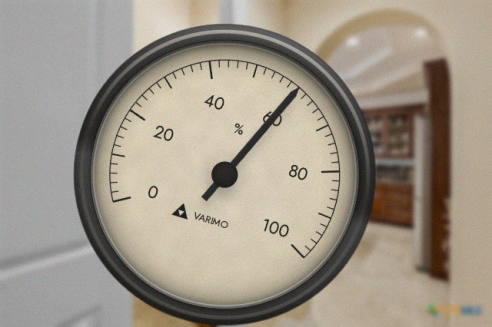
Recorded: 60 %
